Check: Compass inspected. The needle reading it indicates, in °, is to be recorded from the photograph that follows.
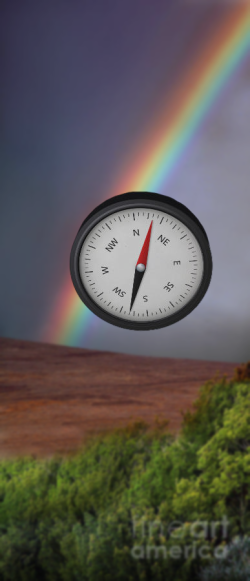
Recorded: 20 °
